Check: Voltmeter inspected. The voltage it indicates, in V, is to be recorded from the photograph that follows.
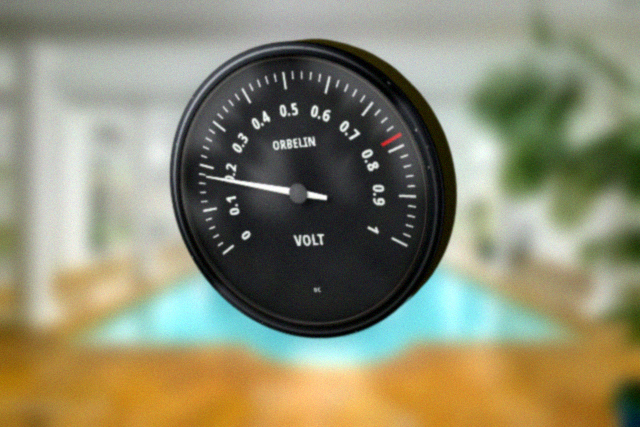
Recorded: 0.18 V
